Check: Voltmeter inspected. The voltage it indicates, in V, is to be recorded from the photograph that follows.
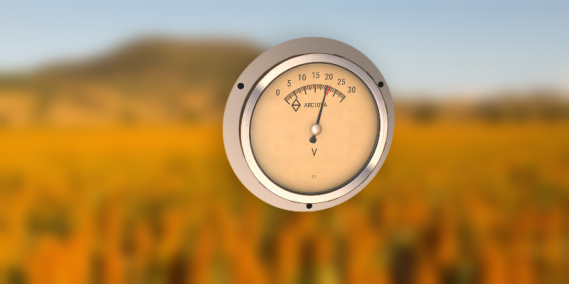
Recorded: 20 V
